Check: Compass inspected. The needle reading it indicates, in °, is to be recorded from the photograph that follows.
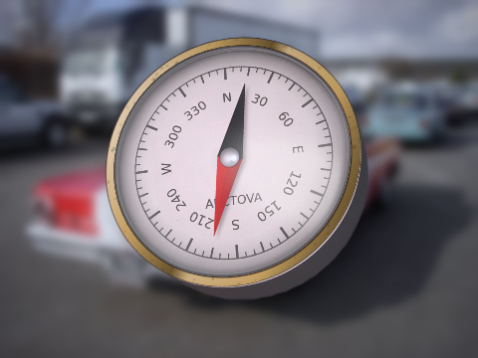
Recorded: 195 °
